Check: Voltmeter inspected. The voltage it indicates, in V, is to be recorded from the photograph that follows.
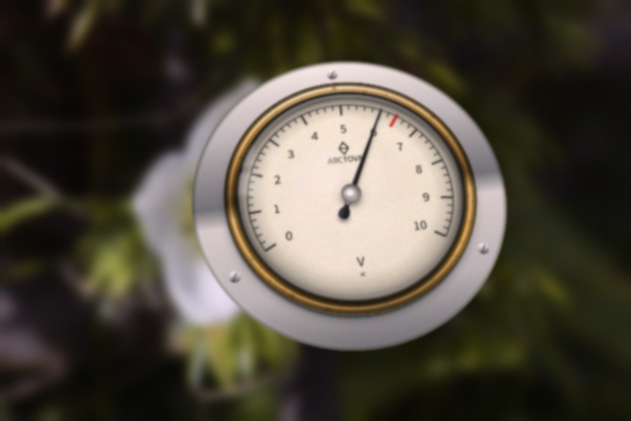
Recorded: 6 V
